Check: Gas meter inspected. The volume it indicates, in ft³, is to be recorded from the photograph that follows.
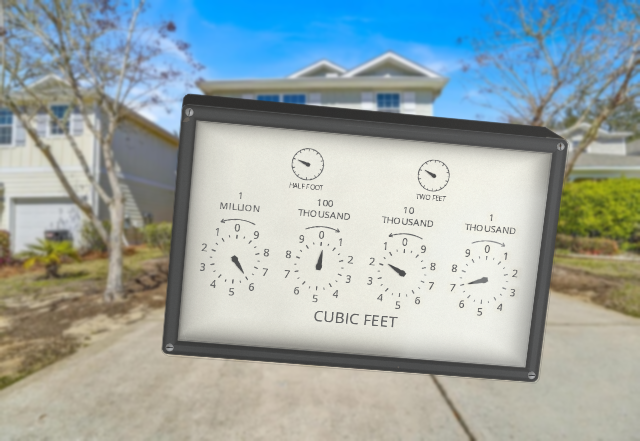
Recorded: 601700 ft³
